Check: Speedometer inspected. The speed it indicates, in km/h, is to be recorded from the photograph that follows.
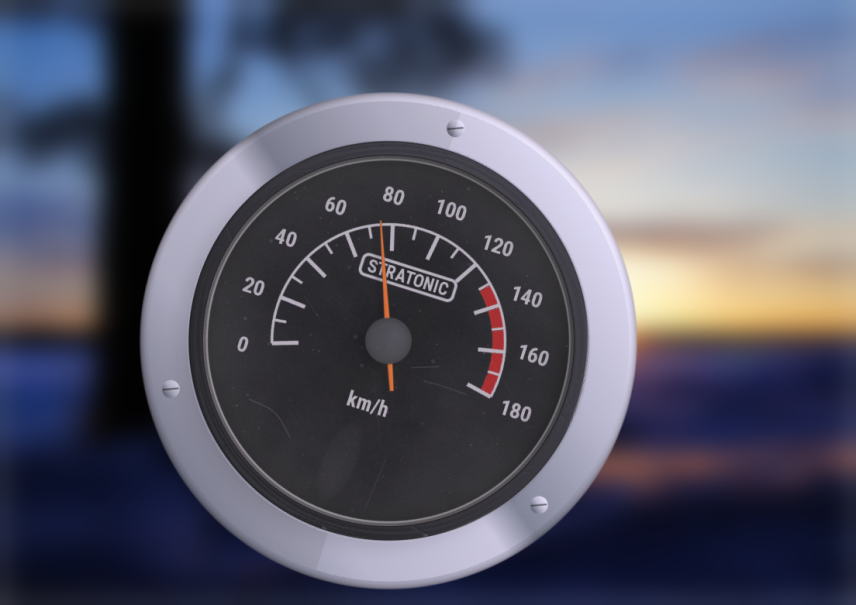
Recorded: 75 km/h
